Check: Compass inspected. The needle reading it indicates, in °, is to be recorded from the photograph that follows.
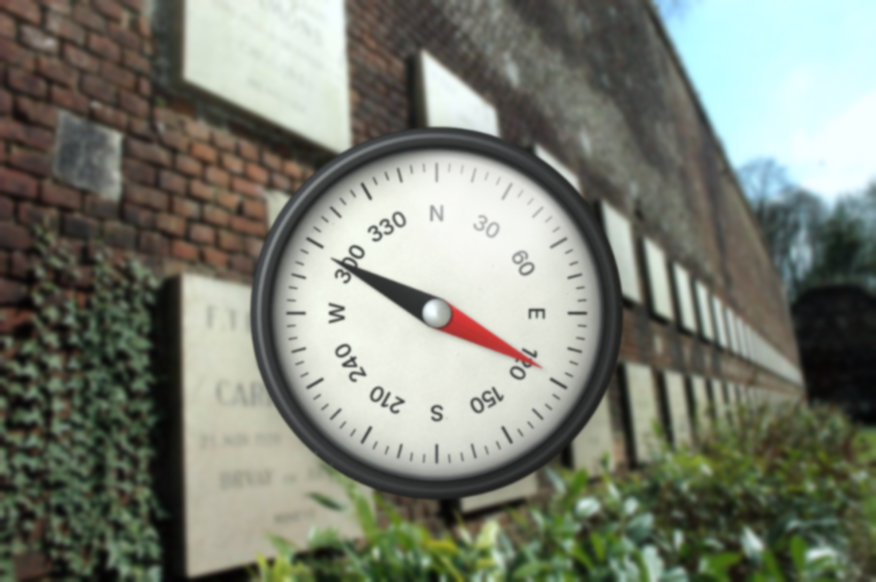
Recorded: 117.5 °
